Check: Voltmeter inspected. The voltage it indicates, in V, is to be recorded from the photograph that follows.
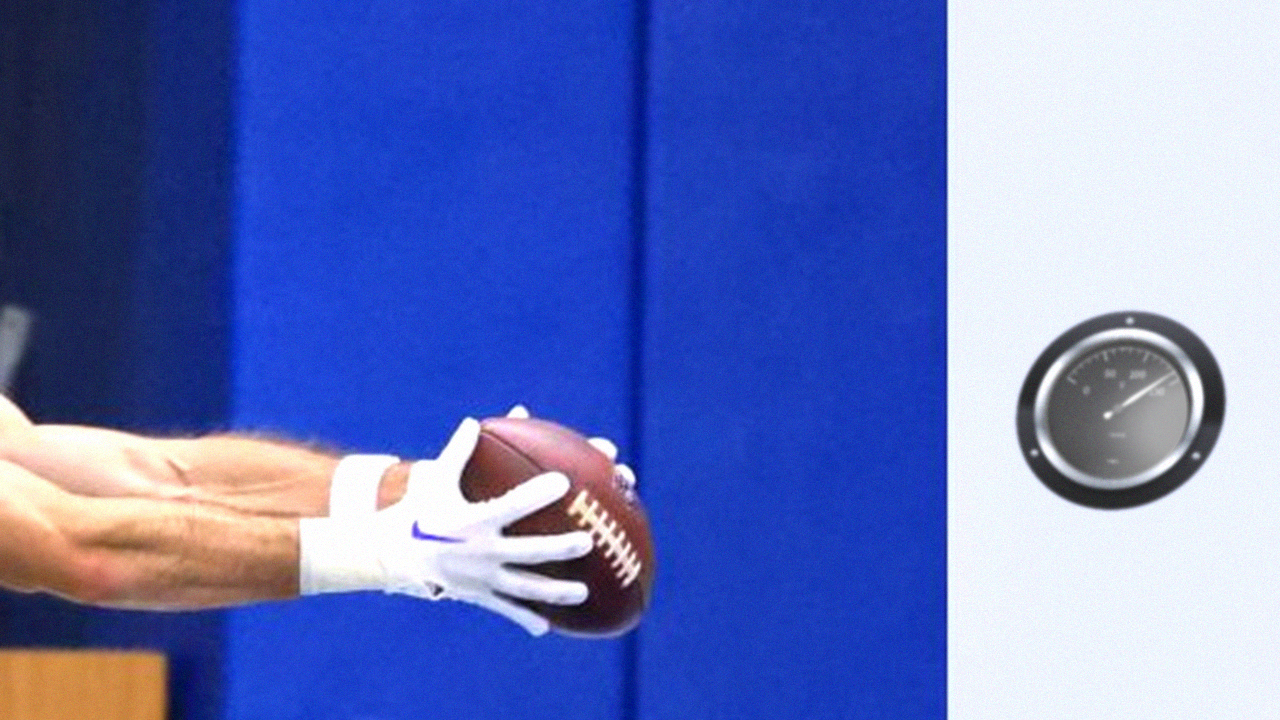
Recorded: 140 V
